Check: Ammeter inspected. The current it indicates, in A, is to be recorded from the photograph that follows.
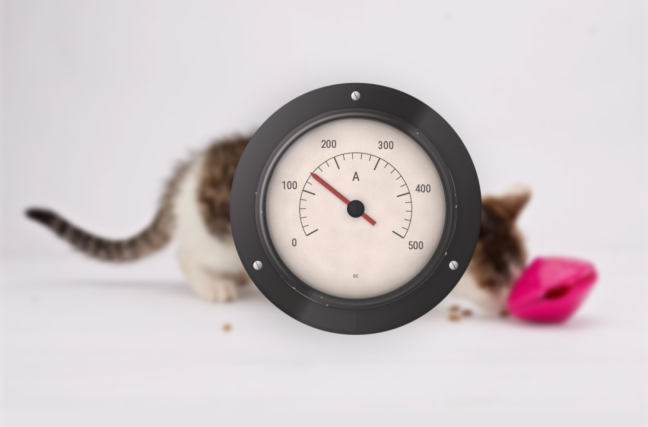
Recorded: 140 A
